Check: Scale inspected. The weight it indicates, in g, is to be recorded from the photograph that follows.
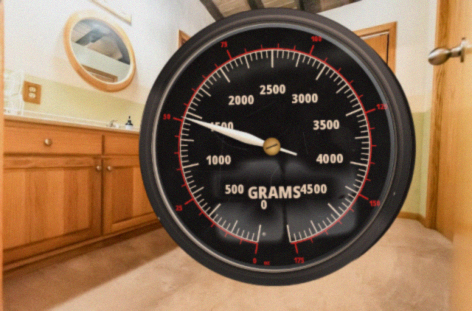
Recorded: 1450 g
